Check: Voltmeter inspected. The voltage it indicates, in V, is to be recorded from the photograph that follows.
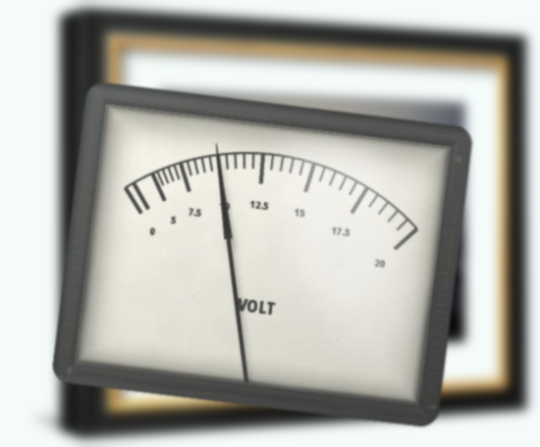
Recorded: 10 V
